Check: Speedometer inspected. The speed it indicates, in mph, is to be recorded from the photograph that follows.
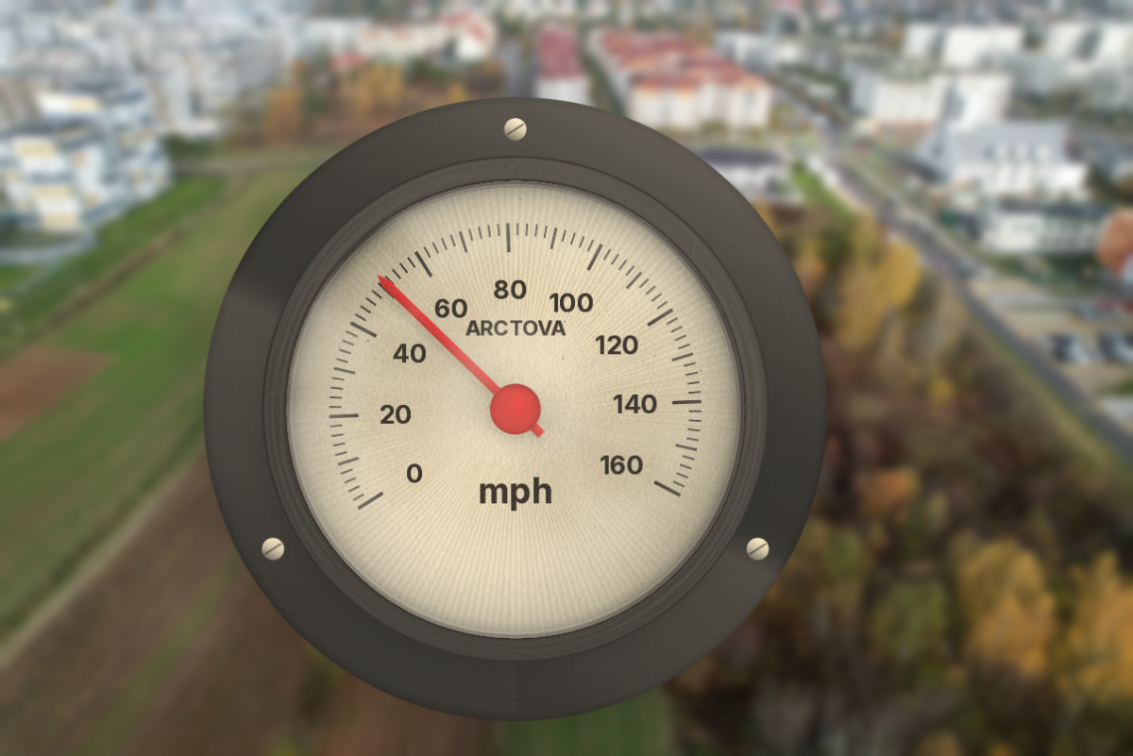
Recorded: 51 mph
